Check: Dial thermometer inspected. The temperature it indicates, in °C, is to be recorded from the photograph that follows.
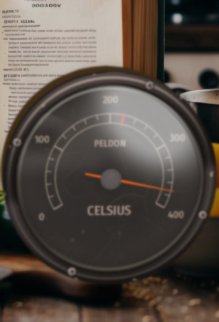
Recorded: 370 °C
